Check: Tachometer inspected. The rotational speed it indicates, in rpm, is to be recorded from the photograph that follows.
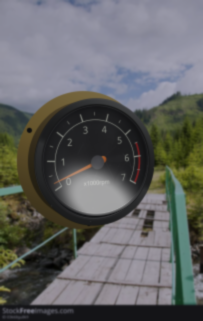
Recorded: 250 rpm
